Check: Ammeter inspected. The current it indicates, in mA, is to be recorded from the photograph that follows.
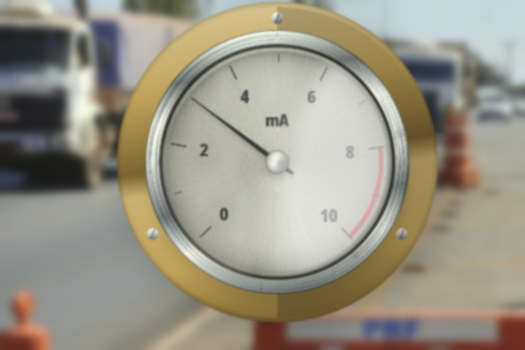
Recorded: 3 mA
